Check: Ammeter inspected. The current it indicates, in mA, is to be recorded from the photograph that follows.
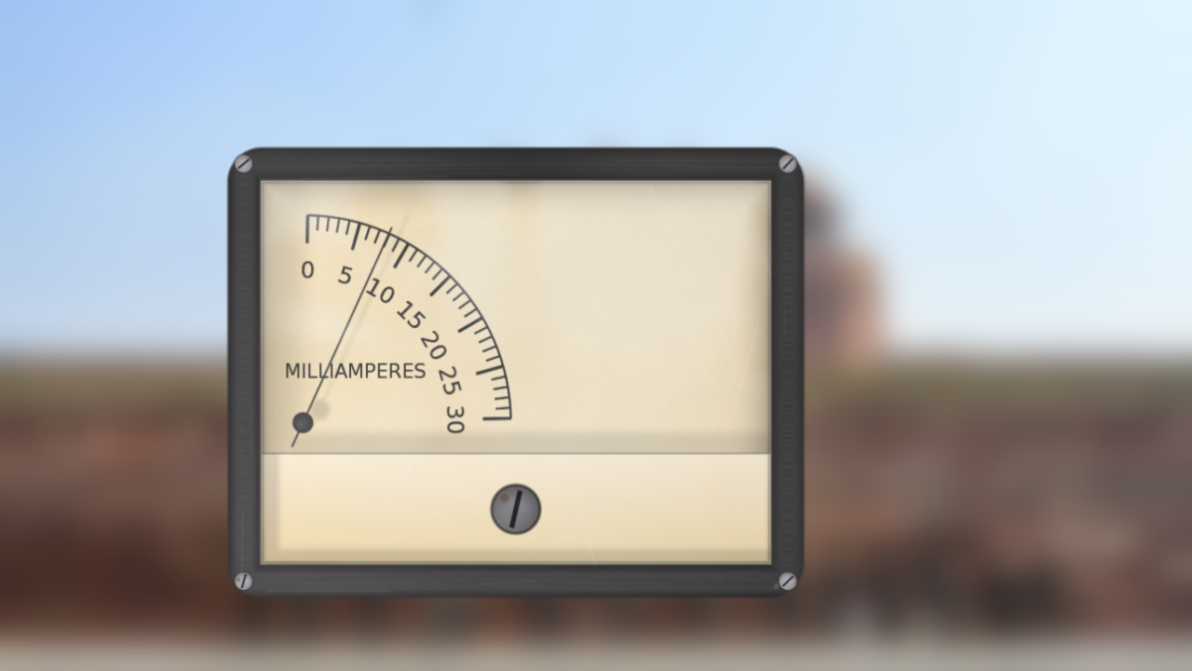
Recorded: 8 mA
